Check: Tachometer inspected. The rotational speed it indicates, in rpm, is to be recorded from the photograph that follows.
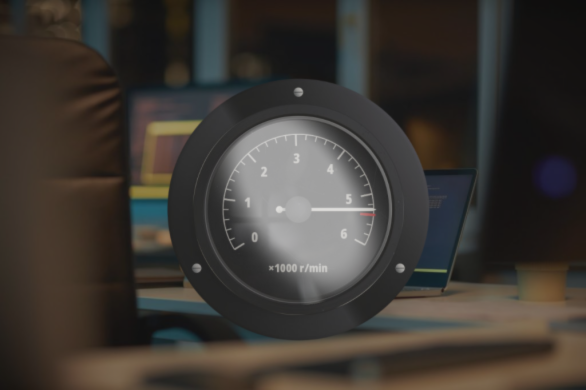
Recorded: 5300 rpm
